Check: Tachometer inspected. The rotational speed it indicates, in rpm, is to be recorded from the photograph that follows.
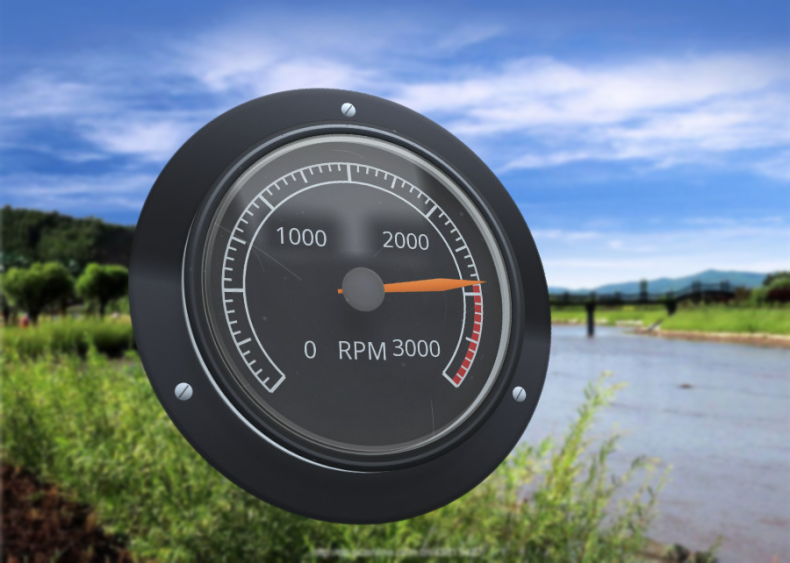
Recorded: 2450 rpm
